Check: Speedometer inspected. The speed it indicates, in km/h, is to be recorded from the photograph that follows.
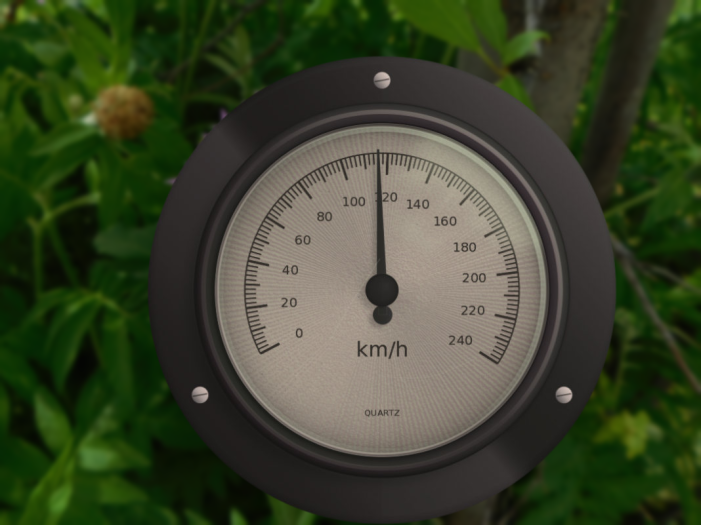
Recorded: 116 km/h
